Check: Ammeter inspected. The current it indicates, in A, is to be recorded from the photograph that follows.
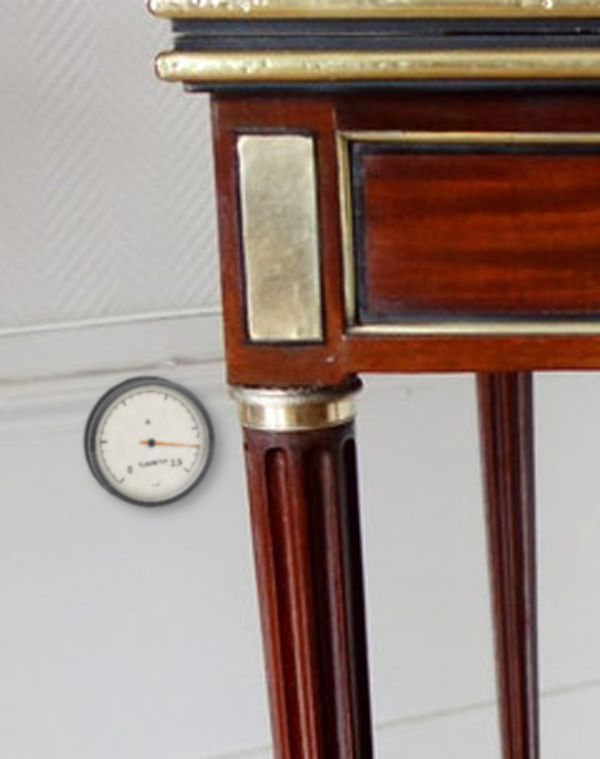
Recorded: 2.2 A
